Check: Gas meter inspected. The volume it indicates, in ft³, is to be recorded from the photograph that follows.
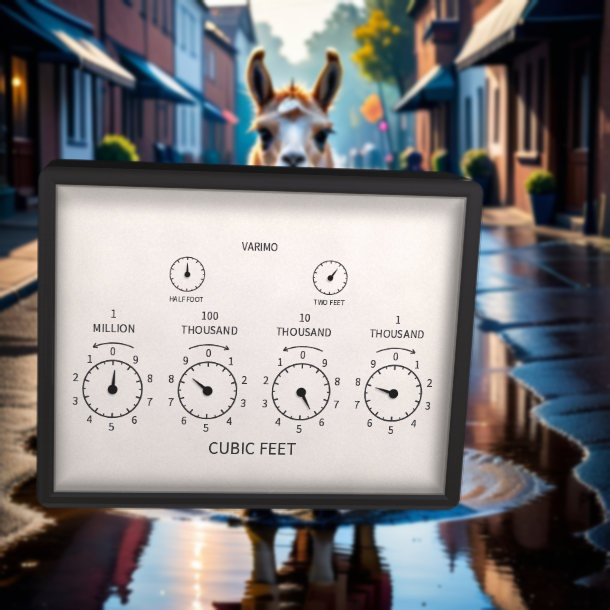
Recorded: 985800 ft³
